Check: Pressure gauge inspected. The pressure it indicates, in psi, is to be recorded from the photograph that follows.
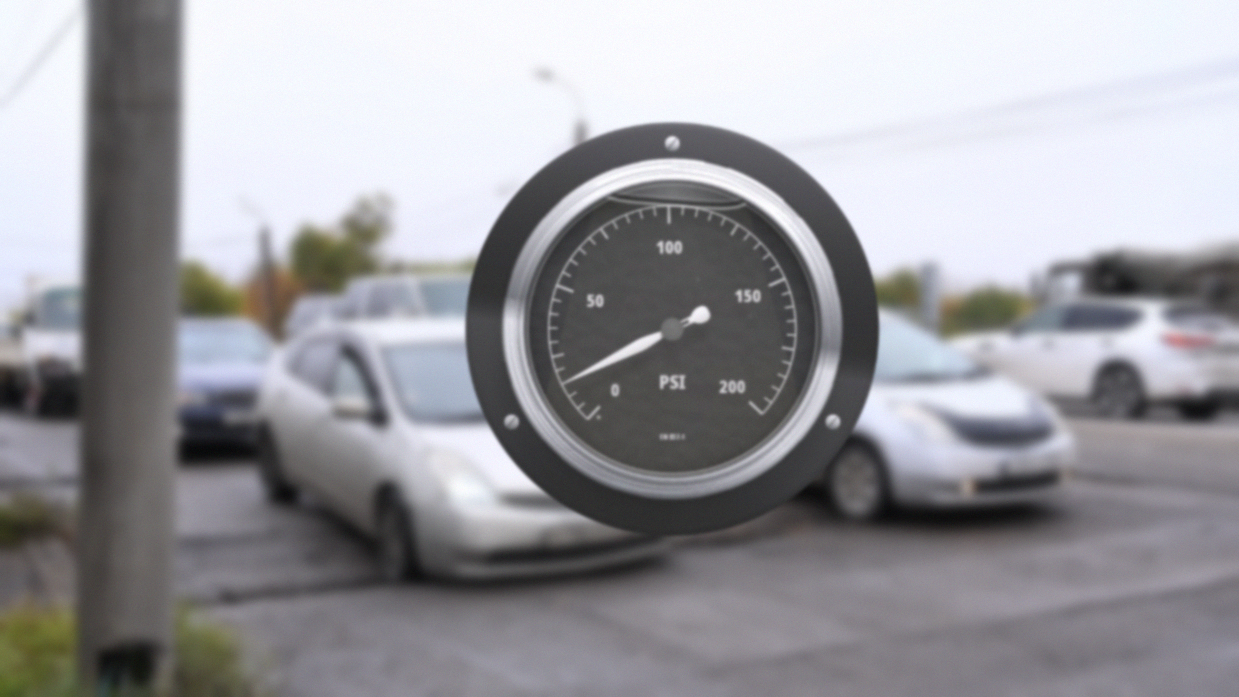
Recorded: 15 psi
